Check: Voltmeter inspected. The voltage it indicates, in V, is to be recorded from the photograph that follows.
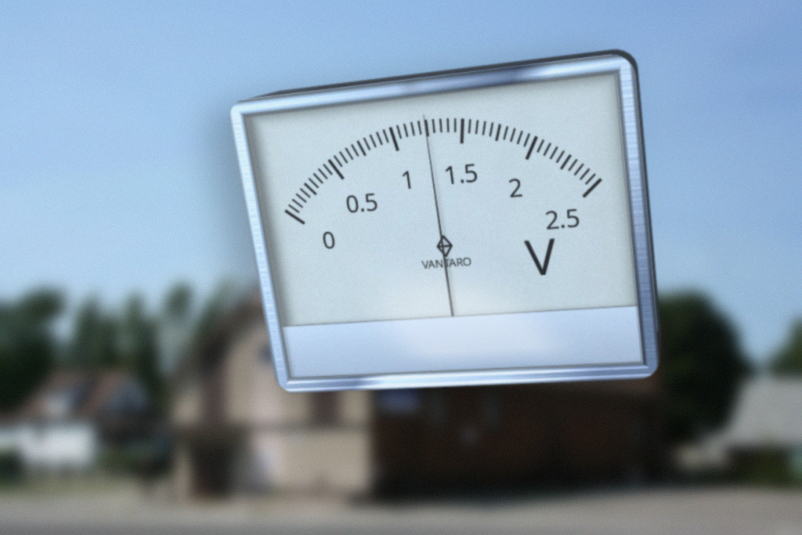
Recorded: 1.25 V
